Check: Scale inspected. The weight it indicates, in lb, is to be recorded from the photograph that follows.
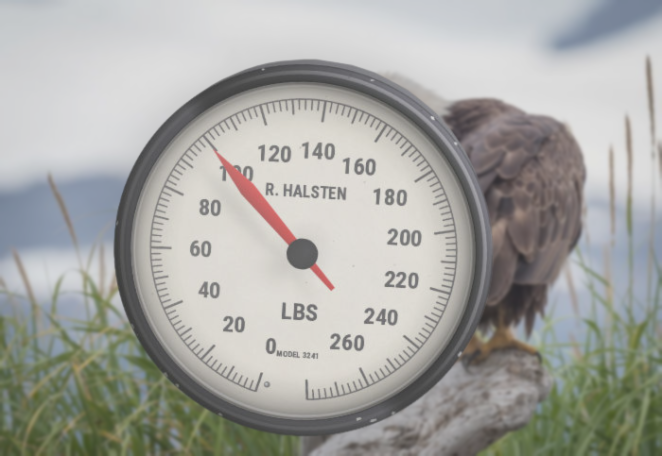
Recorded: 100 lb
